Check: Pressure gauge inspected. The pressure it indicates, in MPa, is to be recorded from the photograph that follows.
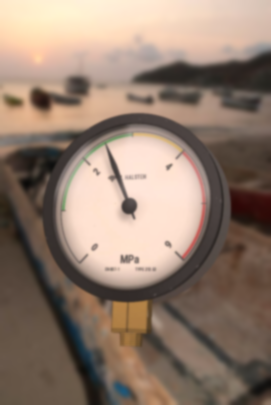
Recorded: 2.5 MPa
